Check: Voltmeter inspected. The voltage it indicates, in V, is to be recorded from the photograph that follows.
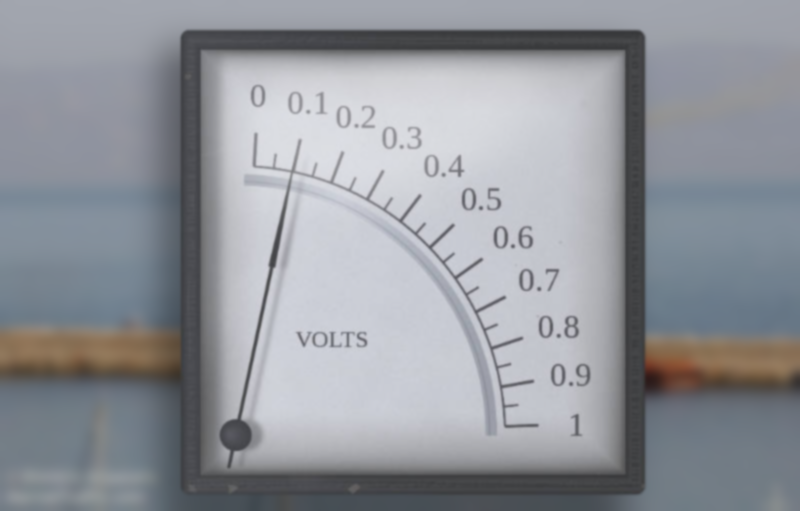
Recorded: 0.1 V
